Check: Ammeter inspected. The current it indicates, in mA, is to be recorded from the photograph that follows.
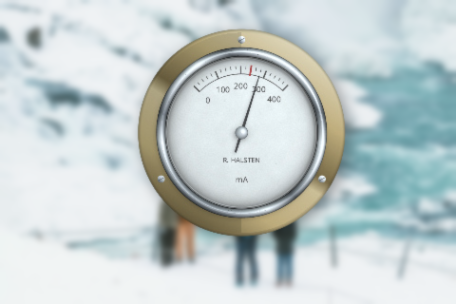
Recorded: 280 mA
